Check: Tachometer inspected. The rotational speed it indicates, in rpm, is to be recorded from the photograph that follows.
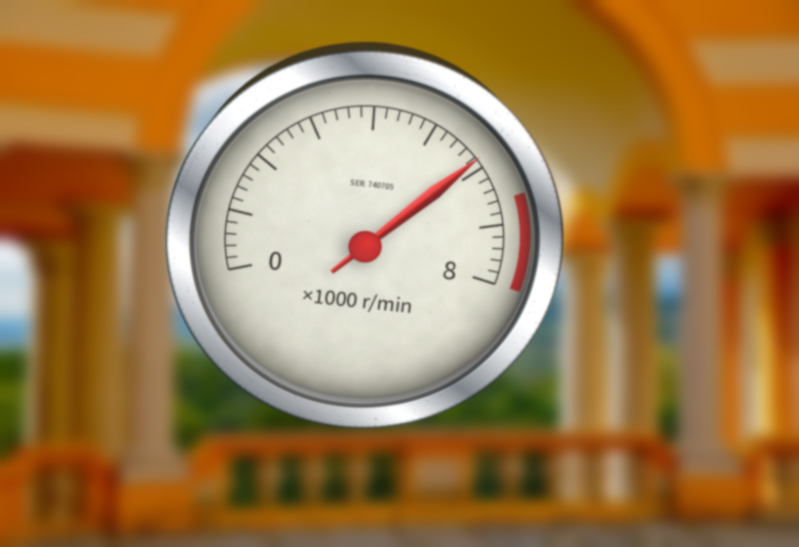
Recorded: 5800 rpm
